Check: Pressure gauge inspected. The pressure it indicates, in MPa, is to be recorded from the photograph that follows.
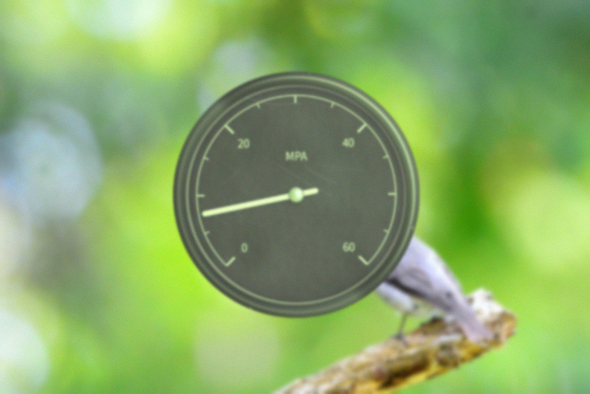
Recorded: 7.5 MPa
